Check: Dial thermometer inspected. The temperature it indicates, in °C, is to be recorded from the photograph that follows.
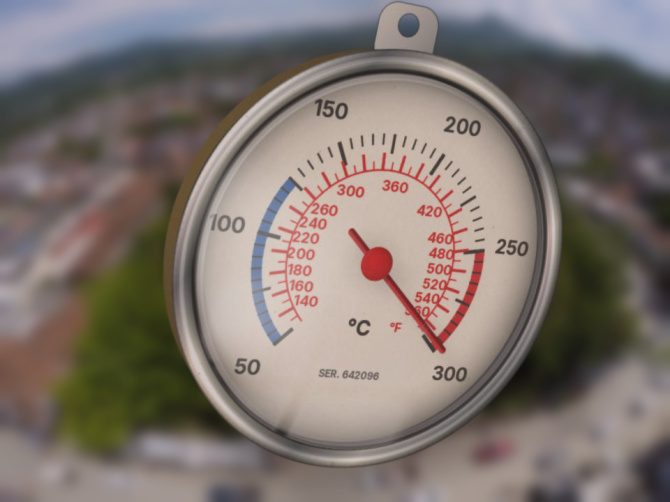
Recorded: 297.5 °C
